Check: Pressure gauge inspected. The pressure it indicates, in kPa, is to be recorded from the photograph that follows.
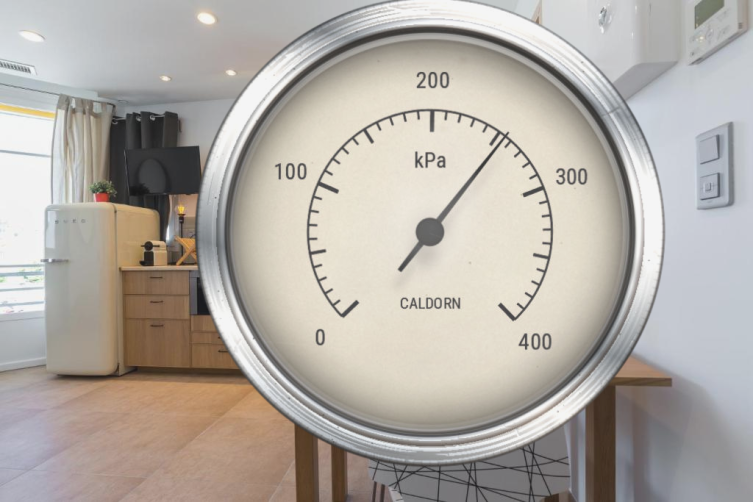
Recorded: 255 kPa
